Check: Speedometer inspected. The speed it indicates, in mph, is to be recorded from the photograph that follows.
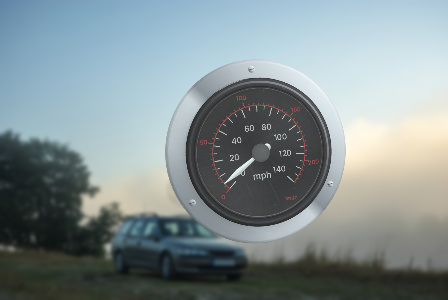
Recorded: 5 mph
